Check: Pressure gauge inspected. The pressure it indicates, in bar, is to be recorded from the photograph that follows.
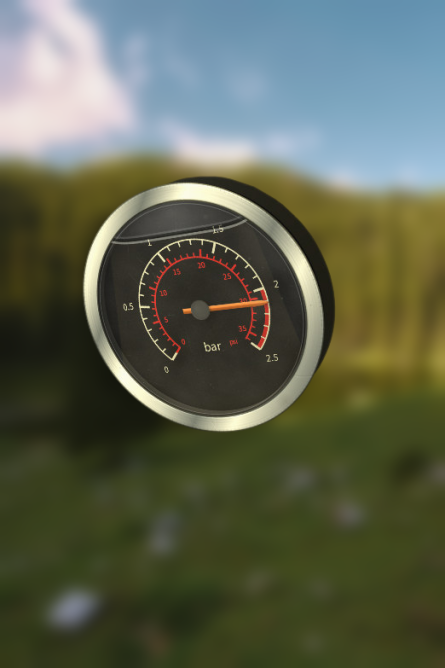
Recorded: 2.1 bar
